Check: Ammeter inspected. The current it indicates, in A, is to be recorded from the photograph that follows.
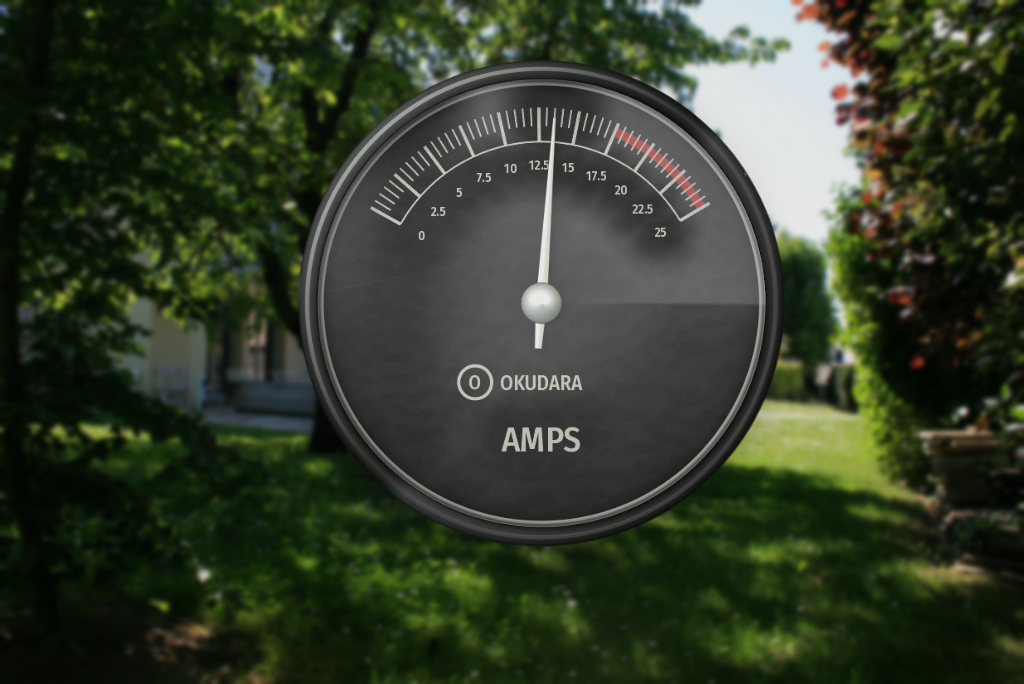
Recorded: 13.5 A
